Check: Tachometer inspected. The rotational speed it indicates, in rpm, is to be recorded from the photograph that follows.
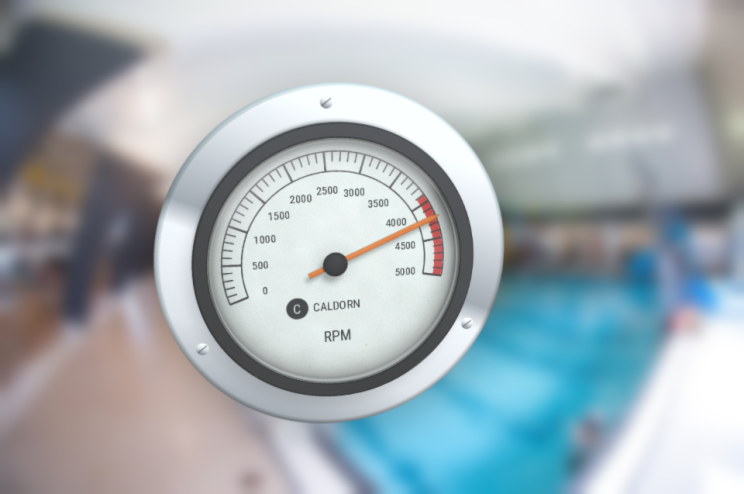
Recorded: 4200 rpm
